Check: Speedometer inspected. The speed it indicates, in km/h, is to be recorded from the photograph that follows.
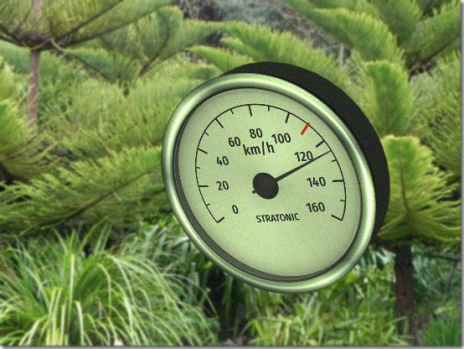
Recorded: 125 km/h
